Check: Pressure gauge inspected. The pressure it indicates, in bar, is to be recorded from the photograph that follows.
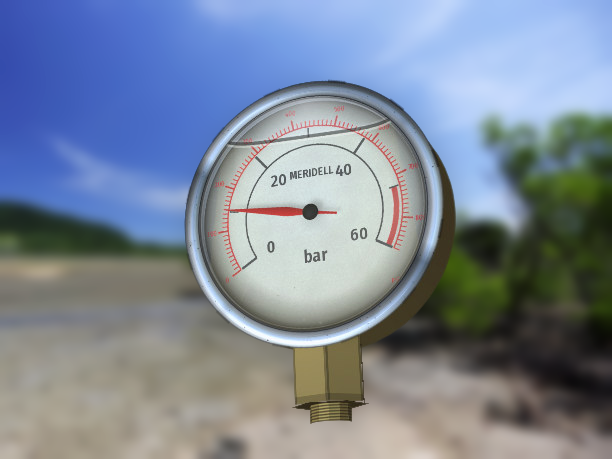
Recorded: 10 bar
